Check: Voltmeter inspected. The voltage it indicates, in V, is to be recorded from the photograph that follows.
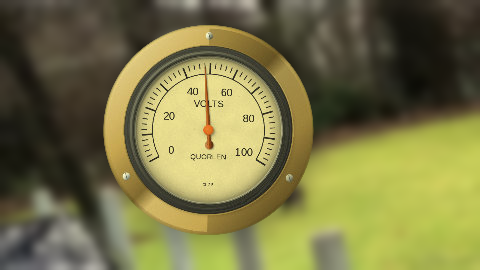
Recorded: 48 V
